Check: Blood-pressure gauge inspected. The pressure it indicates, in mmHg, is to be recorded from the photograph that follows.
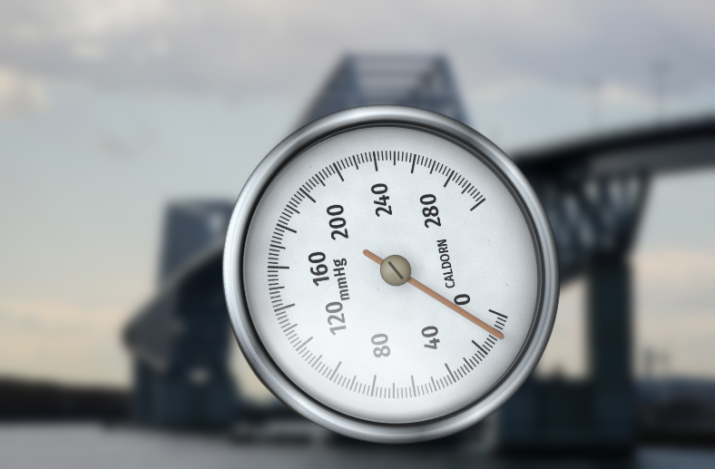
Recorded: 10 mmHg
